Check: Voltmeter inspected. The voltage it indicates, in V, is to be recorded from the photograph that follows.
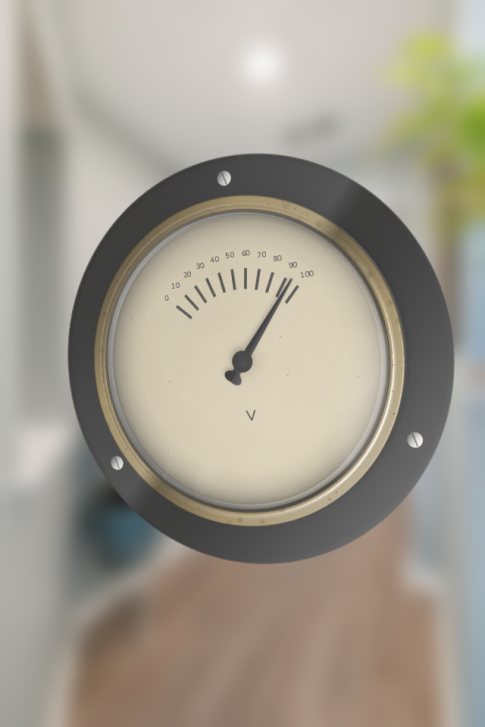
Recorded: 95 V
